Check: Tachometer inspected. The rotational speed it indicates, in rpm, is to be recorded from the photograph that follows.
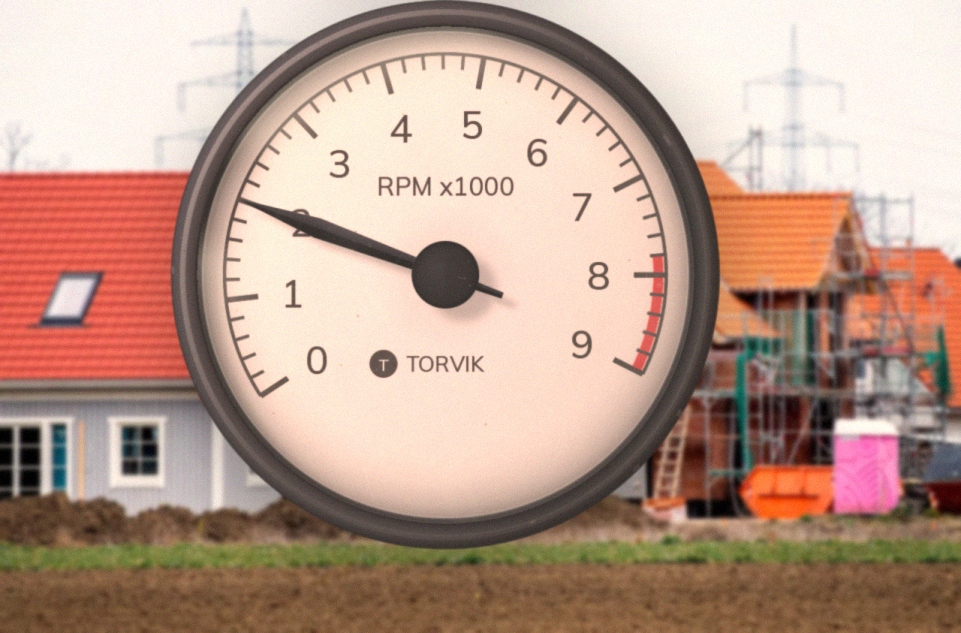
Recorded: 2000 rpm
